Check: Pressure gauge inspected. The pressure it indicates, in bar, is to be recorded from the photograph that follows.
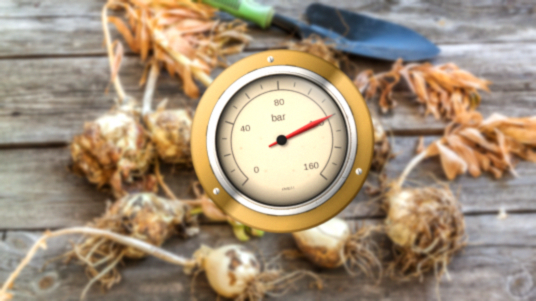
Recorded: 120 bar
